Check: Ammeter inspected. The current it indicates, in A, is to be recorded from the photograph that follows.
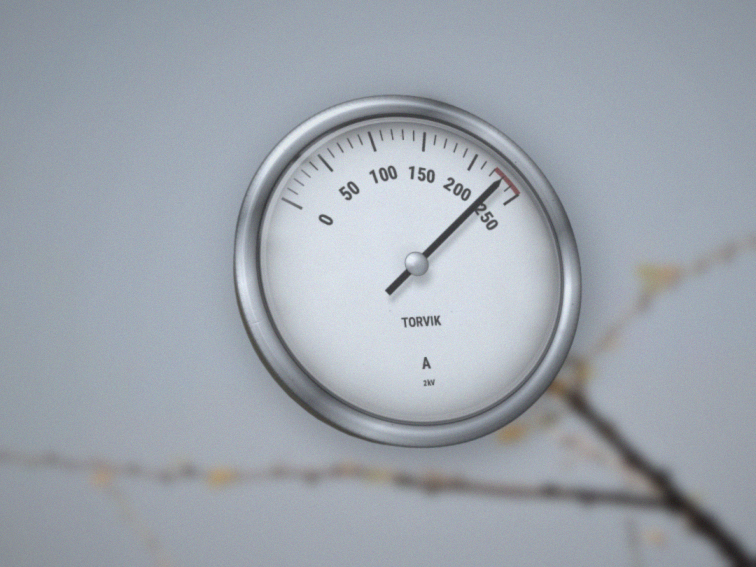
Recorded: 230 A
